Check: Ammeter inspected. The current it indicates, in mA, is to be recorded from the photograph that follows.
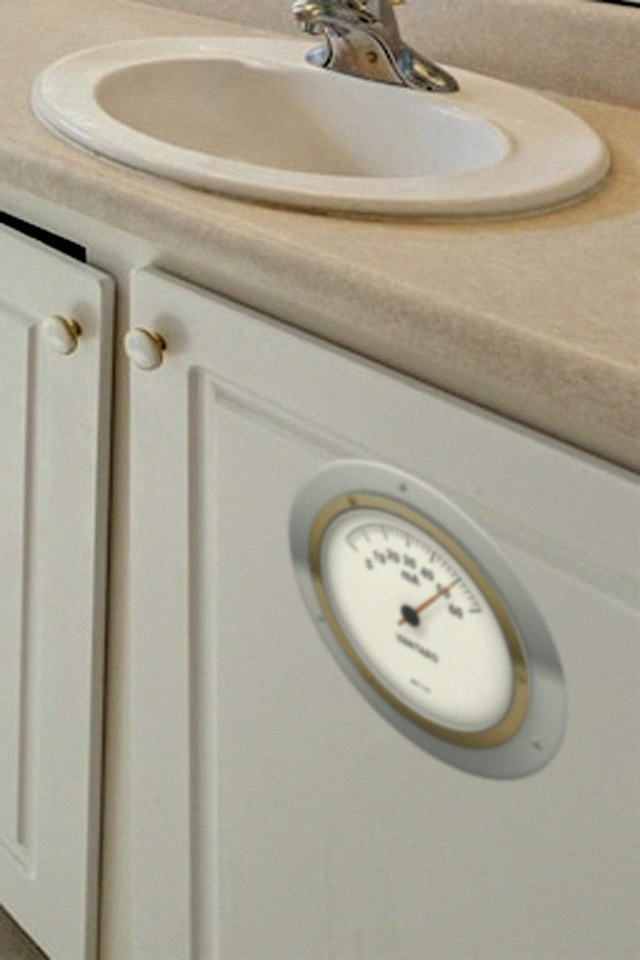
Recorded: 50 mA
